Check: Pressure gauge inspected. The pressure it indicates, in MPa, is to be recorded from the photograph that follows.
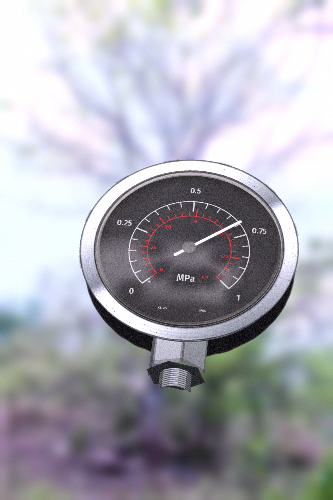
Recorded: 0.7 MPa
